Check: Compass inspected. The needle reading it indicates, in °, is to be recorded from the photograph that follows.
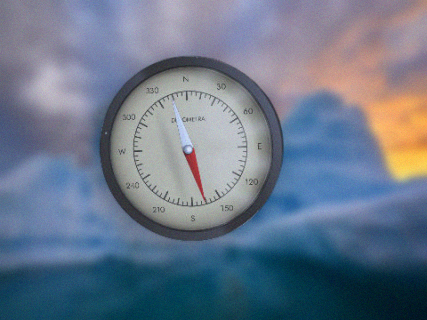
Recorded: 165 °
